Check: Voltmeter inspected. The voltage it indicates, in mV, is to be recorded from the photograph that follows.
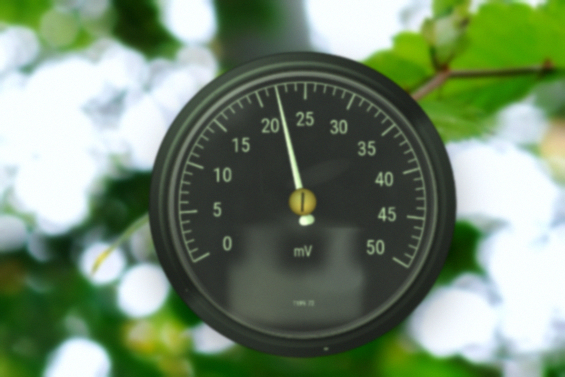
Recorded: 22 mV
